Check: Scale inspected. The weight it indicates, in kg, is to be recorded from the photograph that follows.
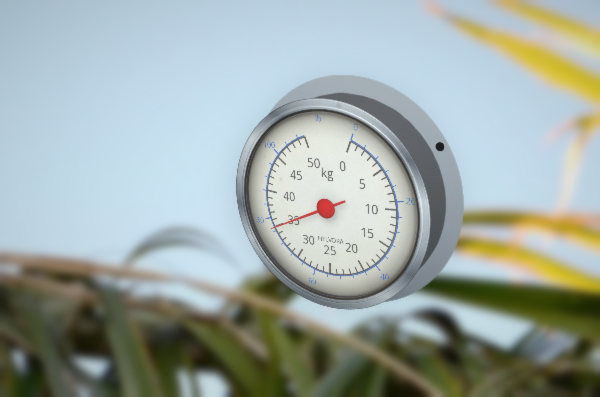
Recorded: 35 kg
